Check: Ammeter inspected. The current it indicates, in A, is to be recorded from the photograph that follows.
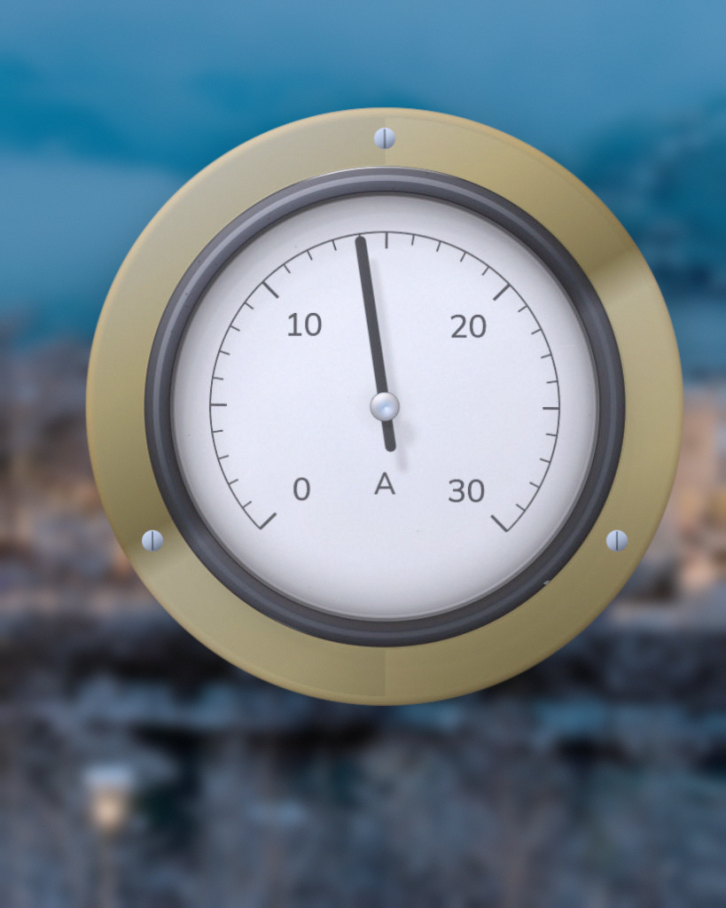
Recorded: 14 A
